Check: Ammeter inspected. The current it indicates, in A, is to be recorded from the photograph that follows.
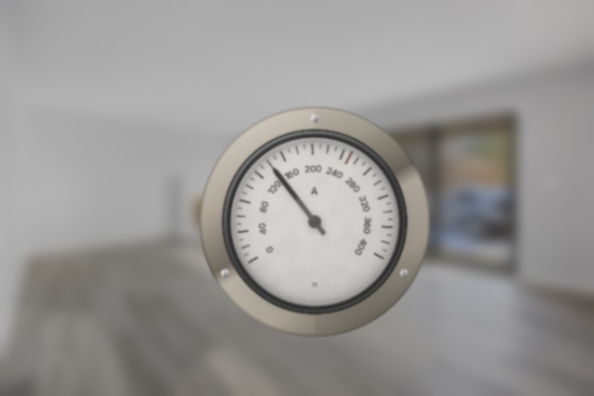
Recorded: 140 A
